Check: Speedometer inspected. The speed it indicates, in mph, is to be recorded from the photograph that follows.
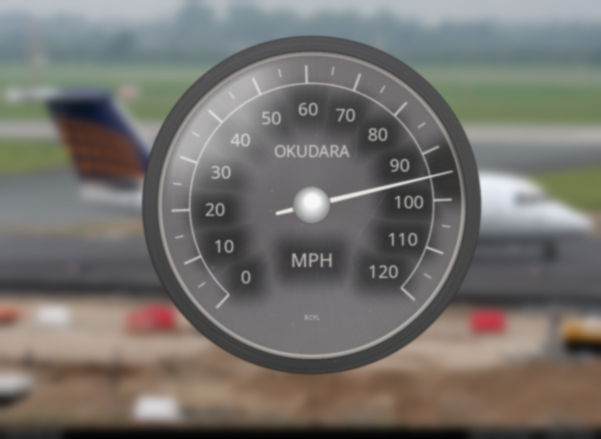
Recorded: 95 mph
